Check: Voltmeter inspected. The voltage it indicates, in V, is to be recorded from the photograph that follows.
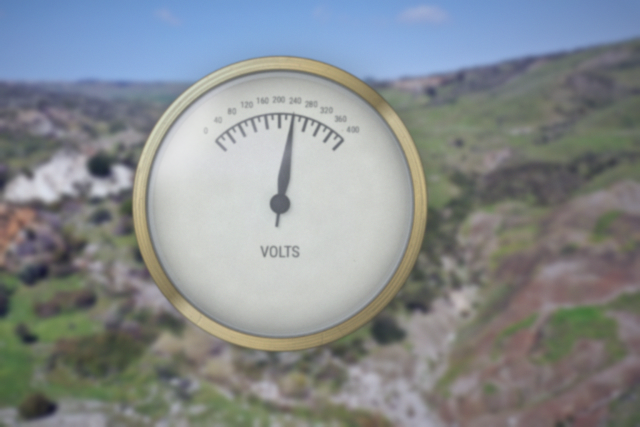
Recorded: 240 V
